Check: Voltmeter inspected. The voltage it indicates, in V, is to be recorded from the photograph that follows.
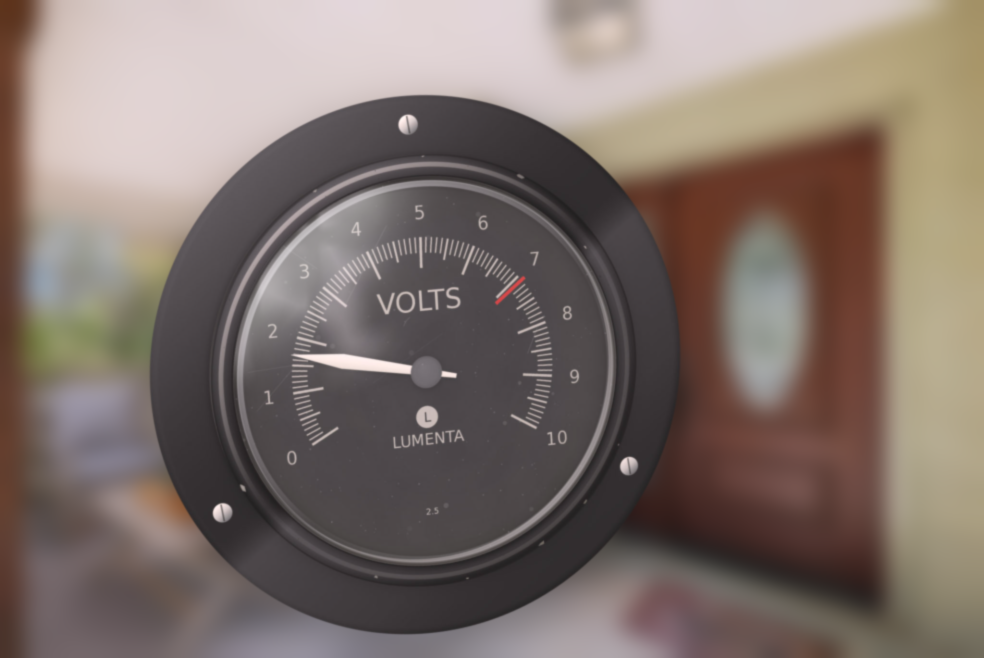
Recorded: 1.7 V
